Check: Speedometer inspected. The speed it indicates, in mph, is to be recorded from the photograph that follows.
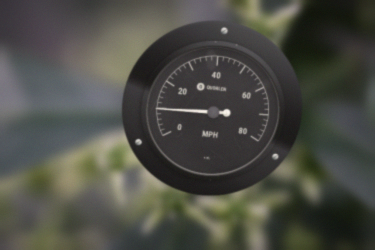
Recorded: 10 mph
